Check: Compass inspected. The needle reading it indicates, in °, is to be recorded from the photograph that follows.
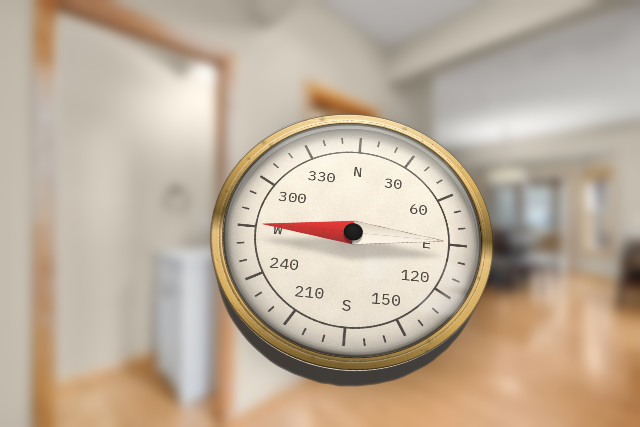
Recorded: 270 °
